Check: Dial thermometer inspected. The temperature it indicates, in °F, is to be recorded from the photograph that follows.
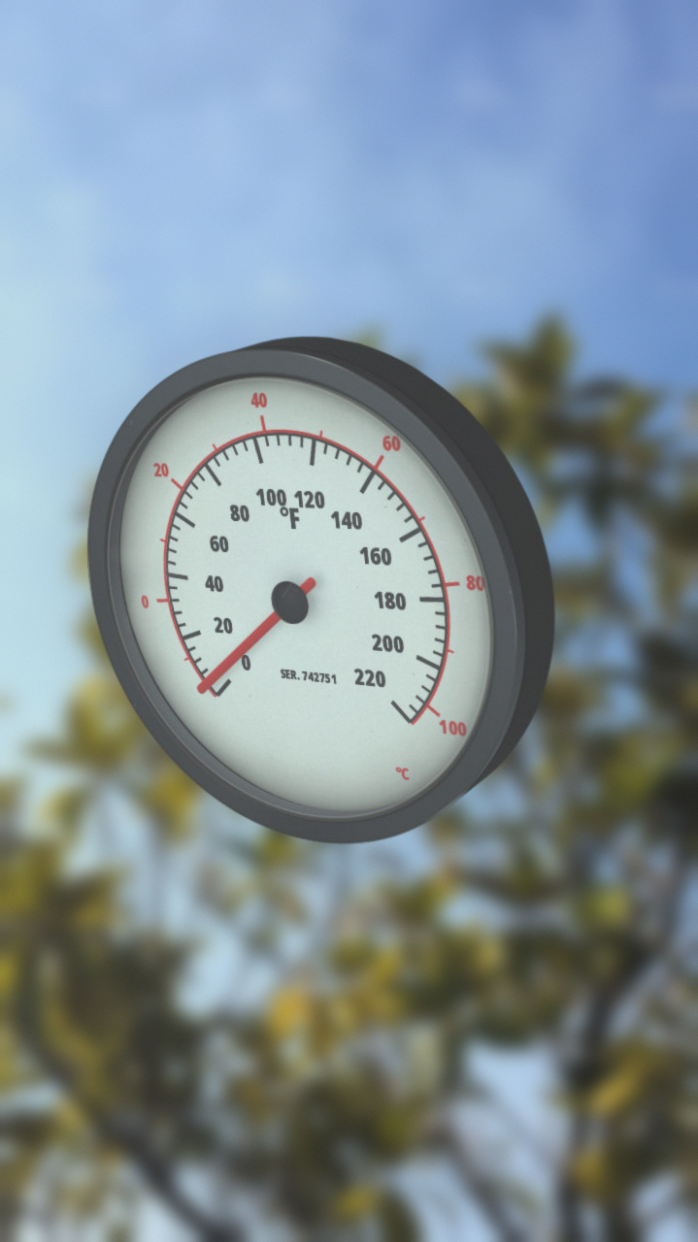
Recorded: 4 °F
